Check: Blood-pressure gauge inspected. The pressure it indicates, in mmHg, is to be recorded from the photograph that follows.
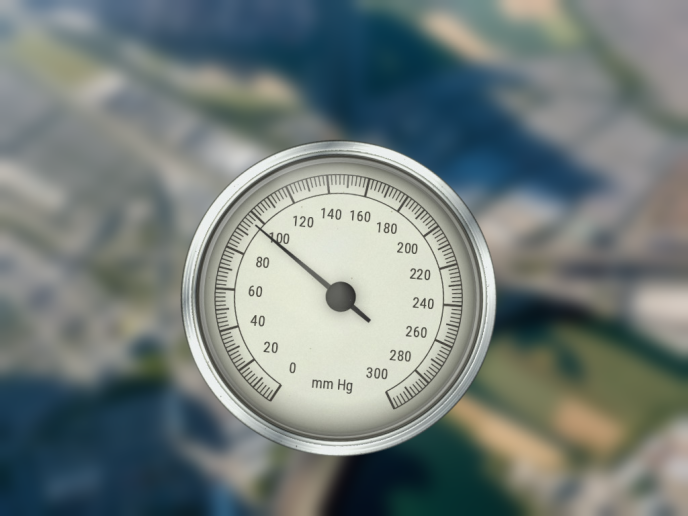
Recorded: 96 mmHg
